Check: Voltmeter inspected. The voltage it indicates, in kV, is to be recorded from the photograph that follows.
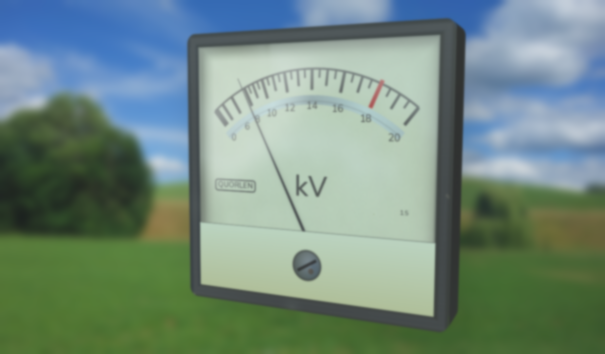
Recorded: 8 kV
